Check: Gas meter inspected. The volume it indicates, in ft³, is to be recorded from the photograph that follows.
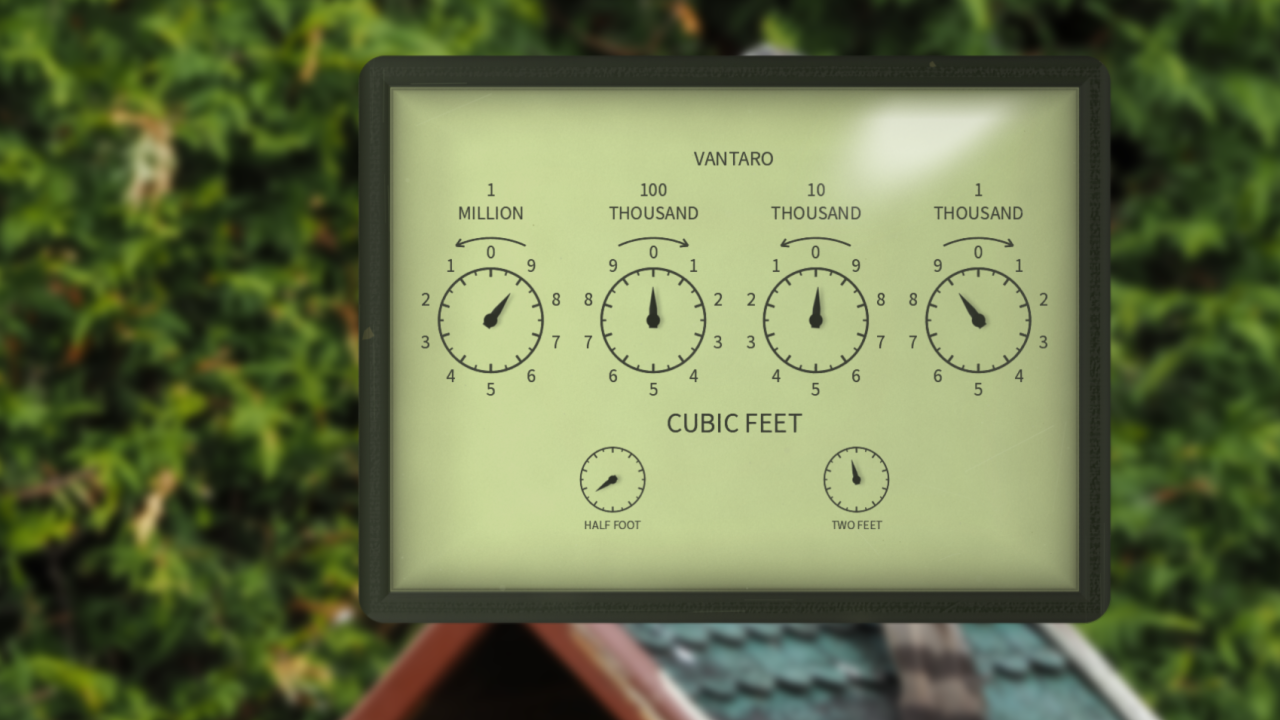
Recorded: 899900 ft³
